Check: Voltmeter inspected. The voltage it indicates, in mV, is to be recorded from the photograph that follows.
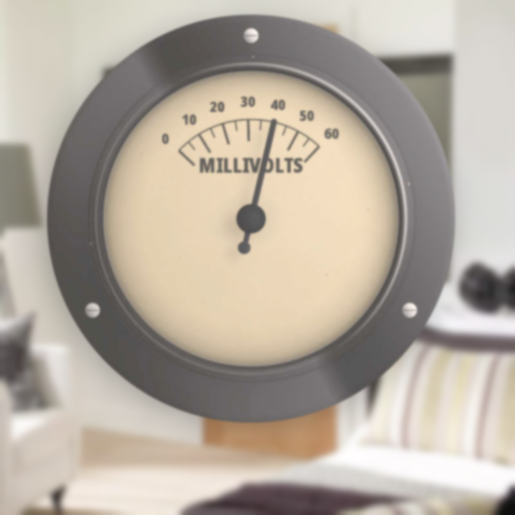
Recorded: 40 mV
